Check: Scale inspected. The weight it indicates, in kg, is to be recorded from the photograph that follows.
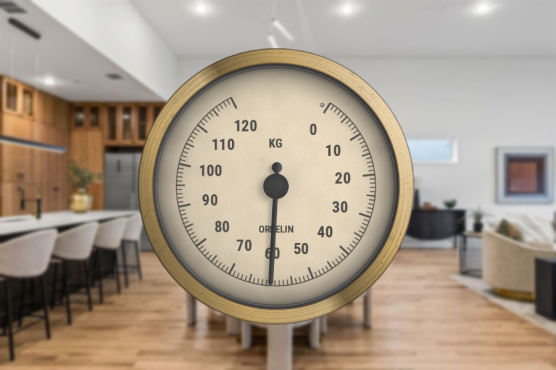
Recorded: 60 kg
